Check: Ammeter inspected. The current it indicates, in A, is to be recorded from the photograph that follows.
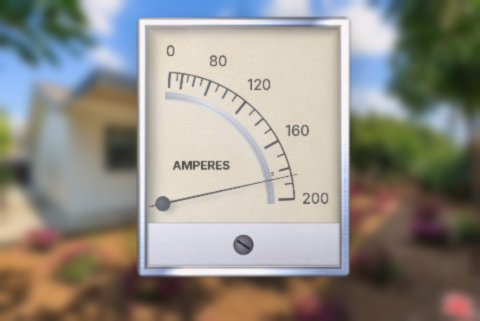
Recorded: 185 A
